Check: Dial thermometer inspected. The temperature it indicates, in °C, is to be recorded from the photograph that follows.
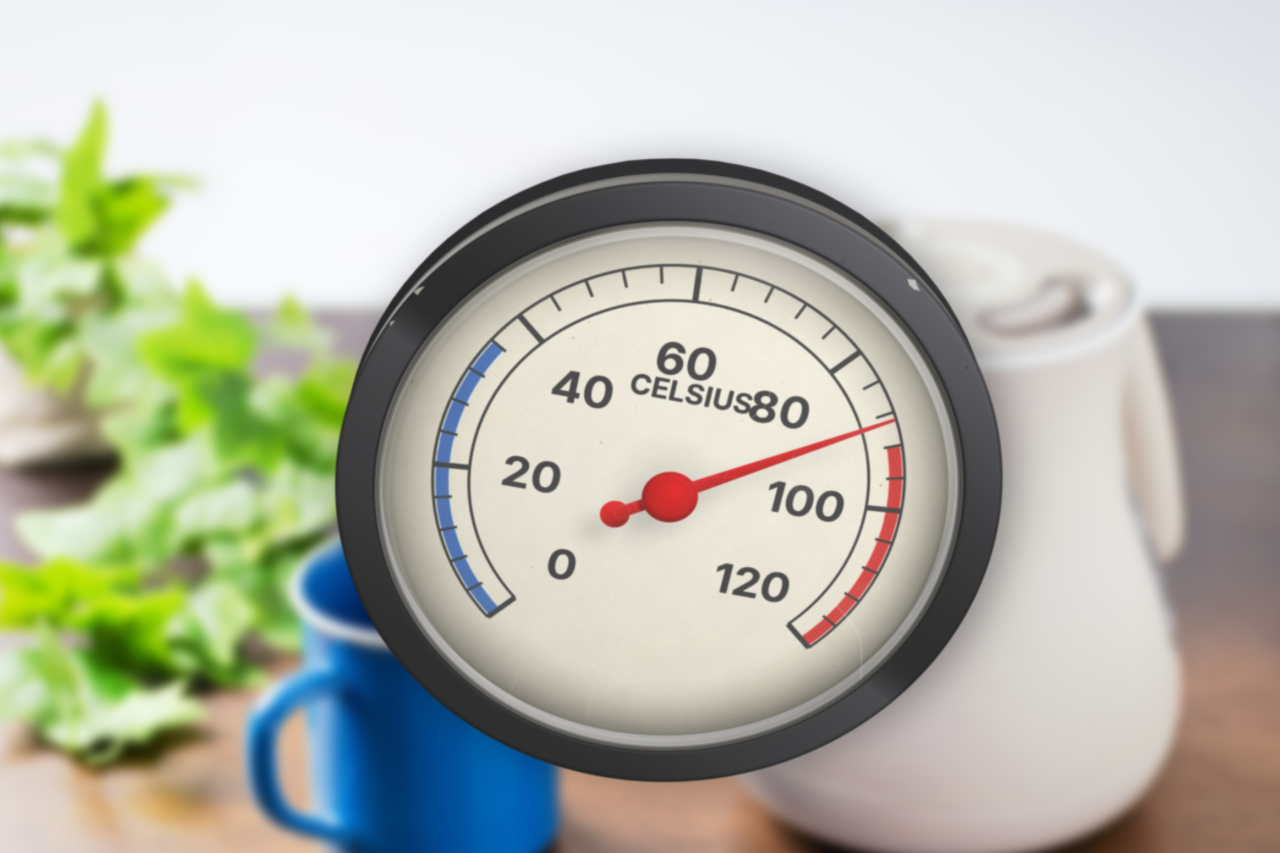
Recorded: 88 °C
